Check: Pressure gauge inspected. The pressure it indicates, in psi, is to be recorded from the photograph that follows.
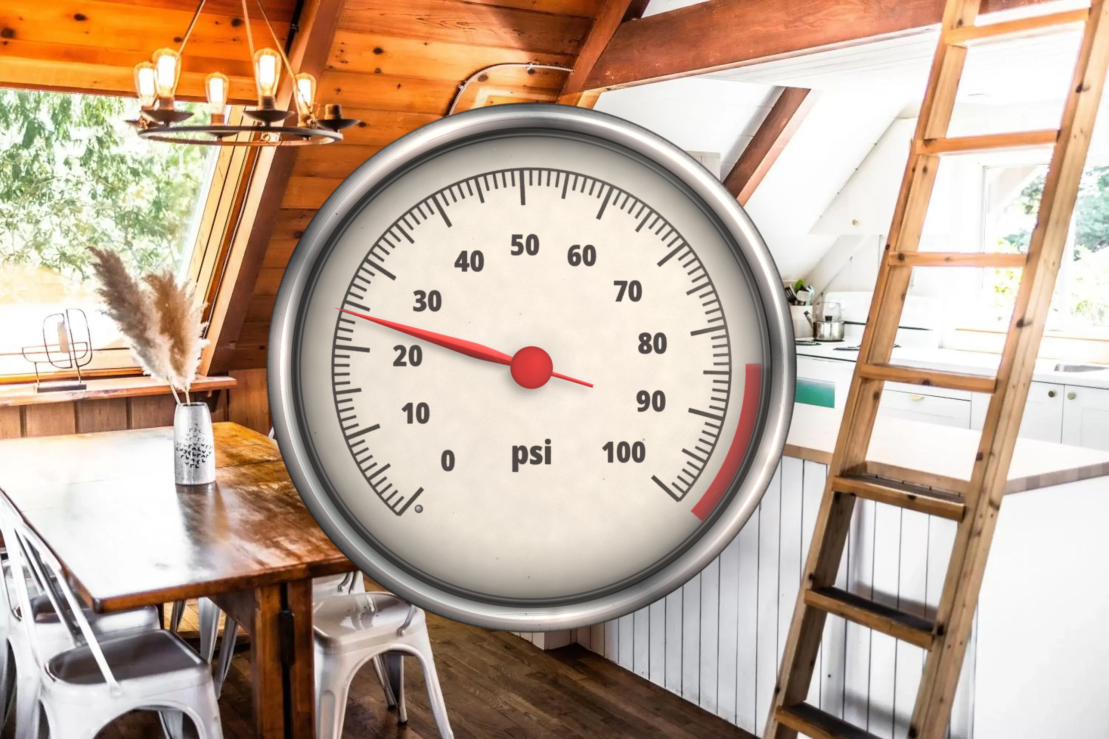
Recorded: 24 psi
